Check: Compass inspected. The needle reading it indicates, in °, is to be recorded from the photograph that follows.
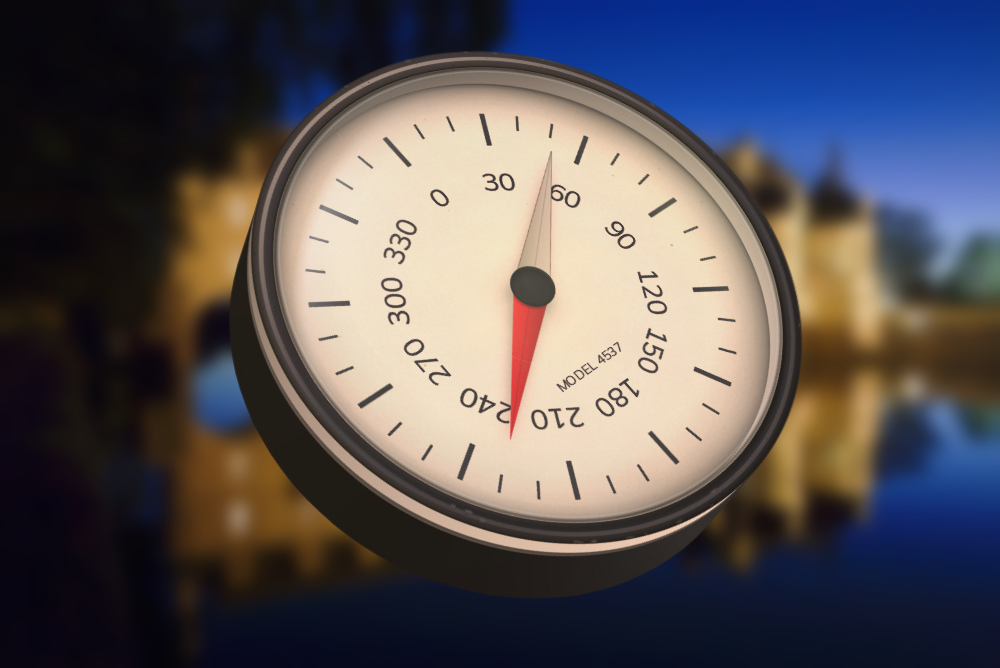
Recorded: 230 °
